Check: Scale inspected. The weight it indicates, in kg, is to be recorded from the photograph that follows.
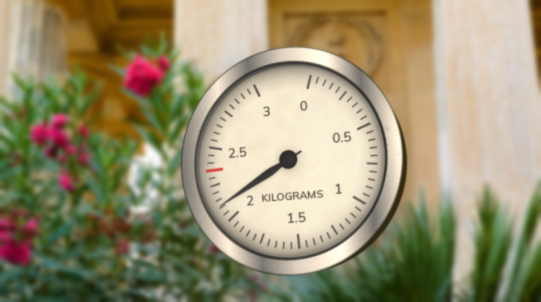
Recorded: 2.1 kg
